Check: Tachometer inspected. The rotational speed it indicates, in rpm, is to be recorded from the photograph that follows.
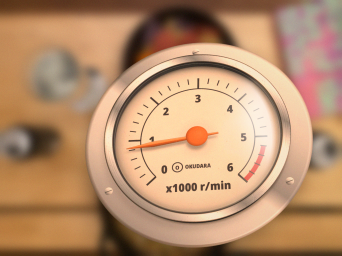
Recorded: 800 rpm
